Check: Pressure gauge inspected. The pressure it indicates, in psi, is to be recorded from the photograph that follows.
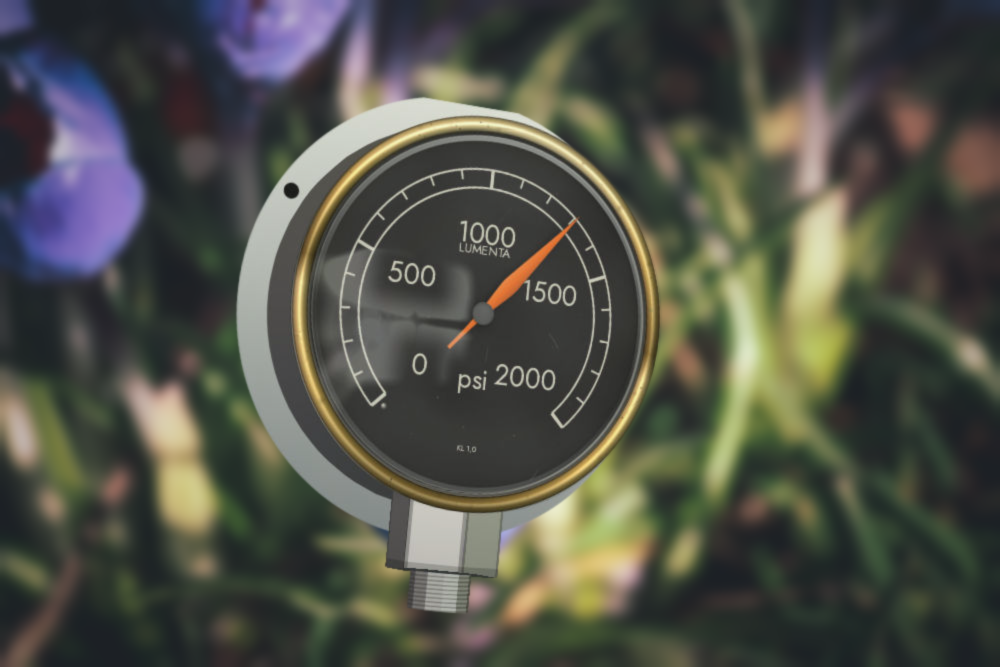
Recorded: 1300 psi
